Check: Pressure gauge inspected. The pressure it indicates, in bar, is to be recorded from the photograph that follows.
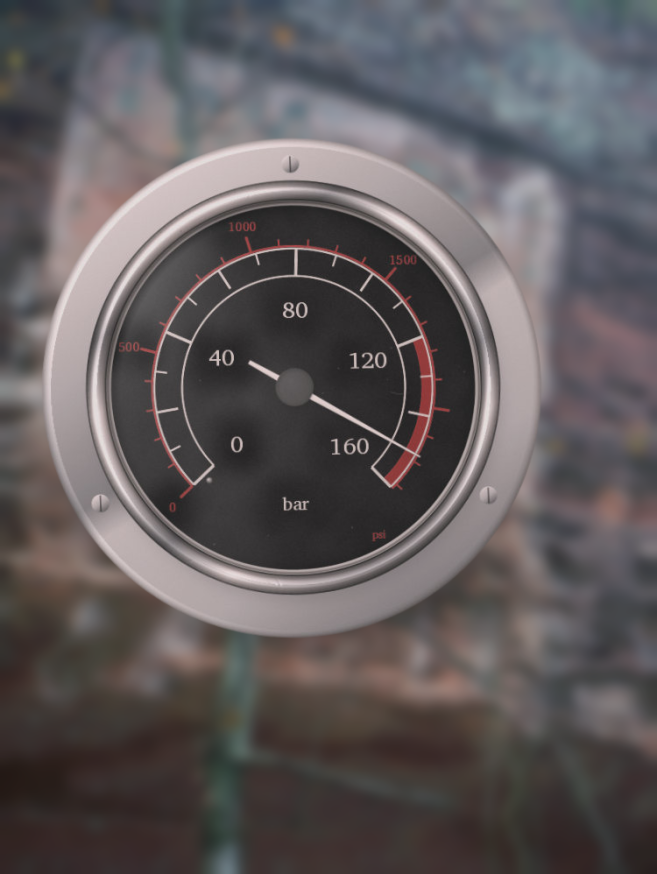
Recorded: 150 bar
